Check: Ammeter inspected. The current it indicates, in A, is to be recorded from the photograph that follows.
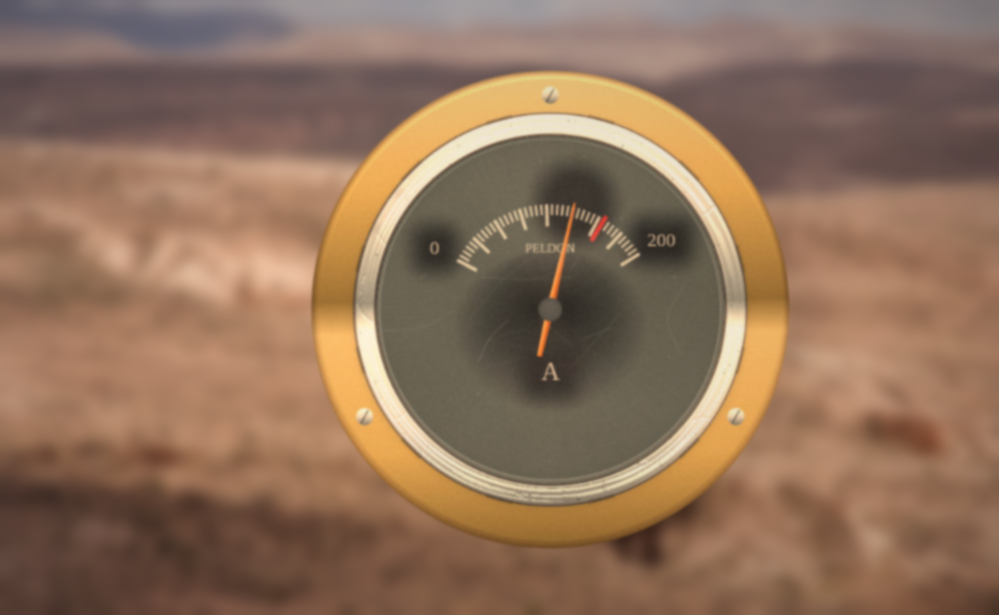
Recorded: 125 A
